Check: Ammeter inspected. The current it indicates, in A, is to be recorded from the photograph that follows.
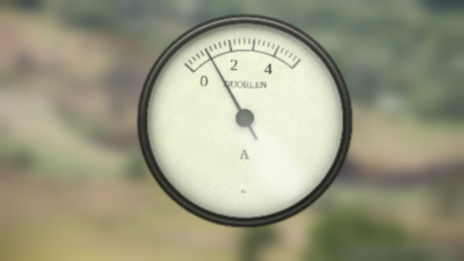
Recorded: 1 A
